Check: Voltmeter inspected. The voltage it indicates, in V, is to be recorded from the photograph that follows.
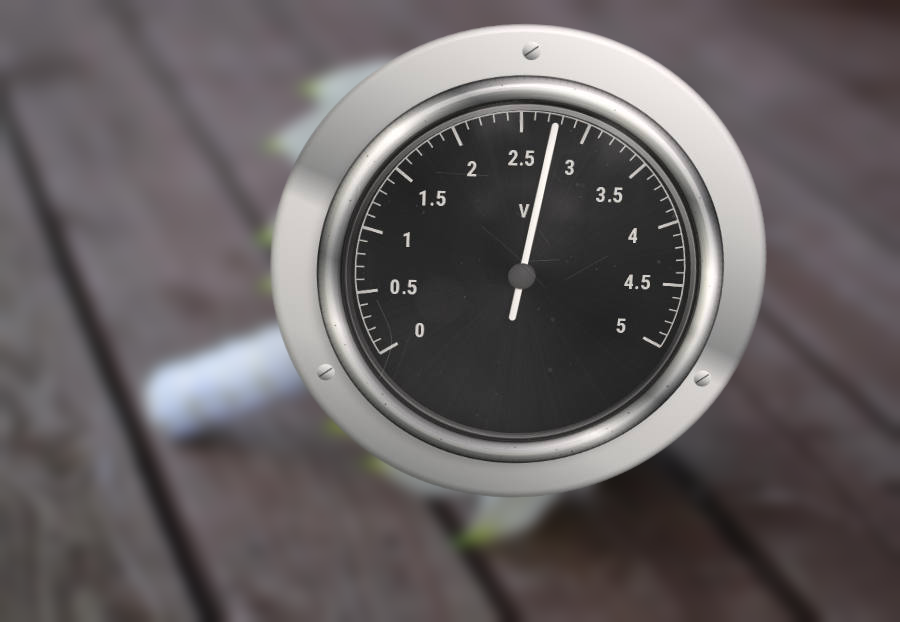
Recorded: 2.75 V
